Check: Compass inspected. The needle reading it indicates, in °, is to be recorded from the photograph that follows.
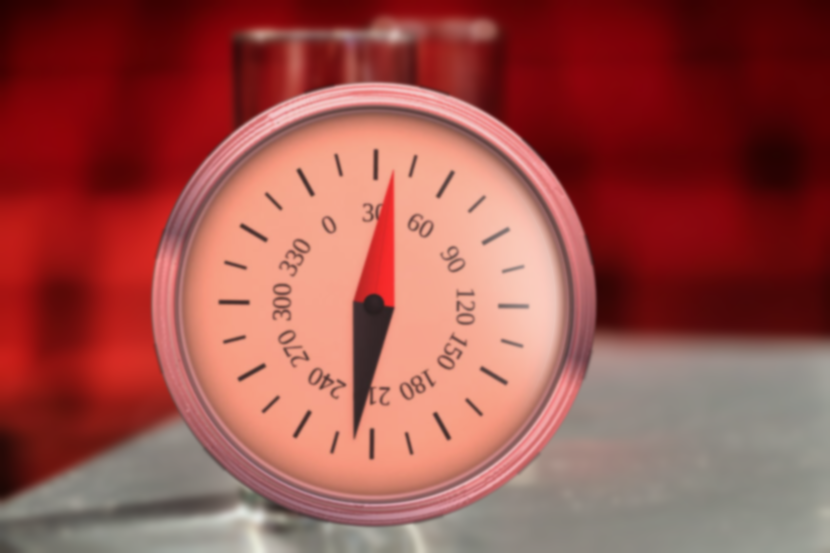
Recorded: 37.5 °
